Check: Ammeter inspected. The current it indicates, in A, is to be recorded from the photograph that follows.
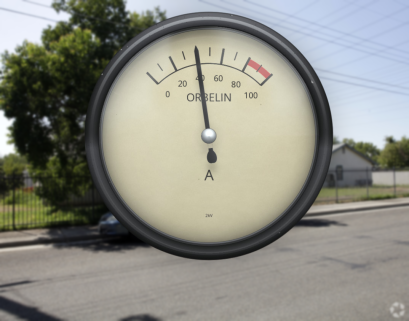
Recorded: 40 A
